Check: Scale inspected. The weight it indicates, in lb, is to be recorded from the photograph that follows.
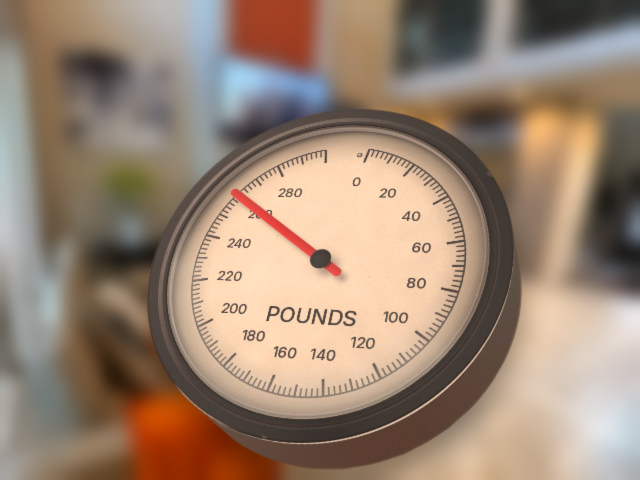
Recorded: 260 lb
